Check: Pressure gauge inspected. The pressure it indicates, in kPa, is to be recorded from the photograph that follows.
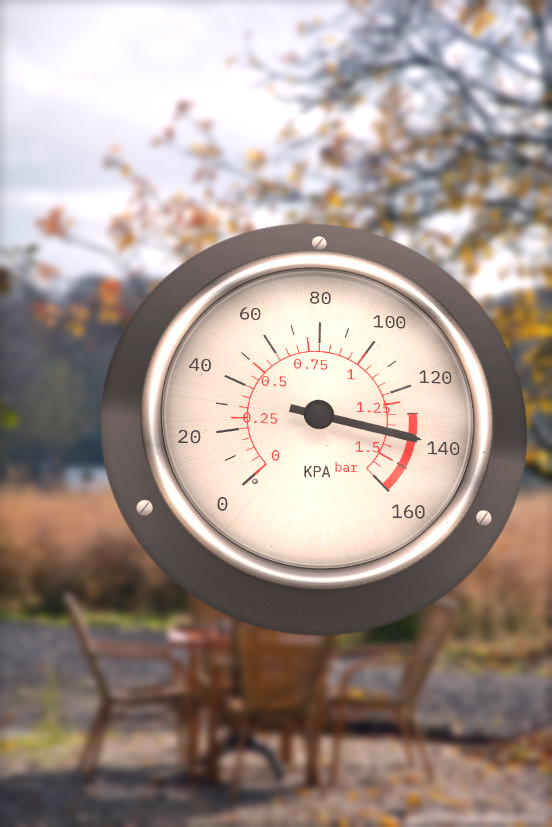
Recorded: 140 kPa
